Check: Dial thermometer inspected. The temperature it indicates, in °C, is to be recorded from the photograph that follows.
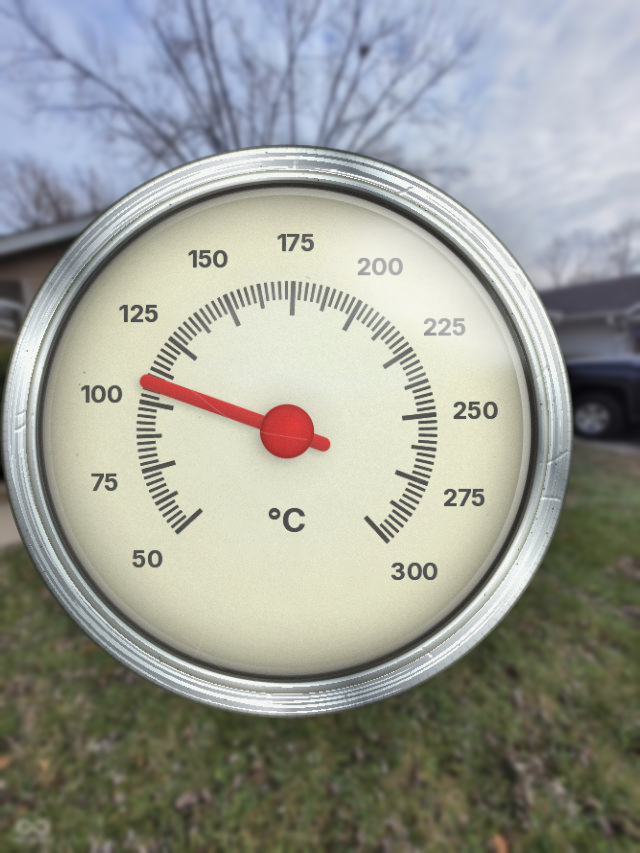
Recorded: 107.5 °C
